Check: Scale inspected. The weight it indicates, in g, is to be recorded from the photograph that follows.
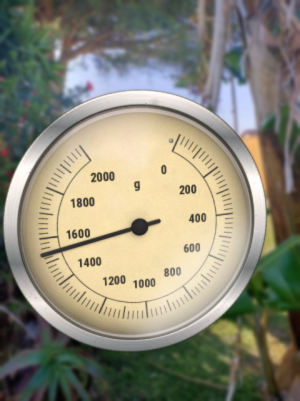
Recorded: 1540 g
